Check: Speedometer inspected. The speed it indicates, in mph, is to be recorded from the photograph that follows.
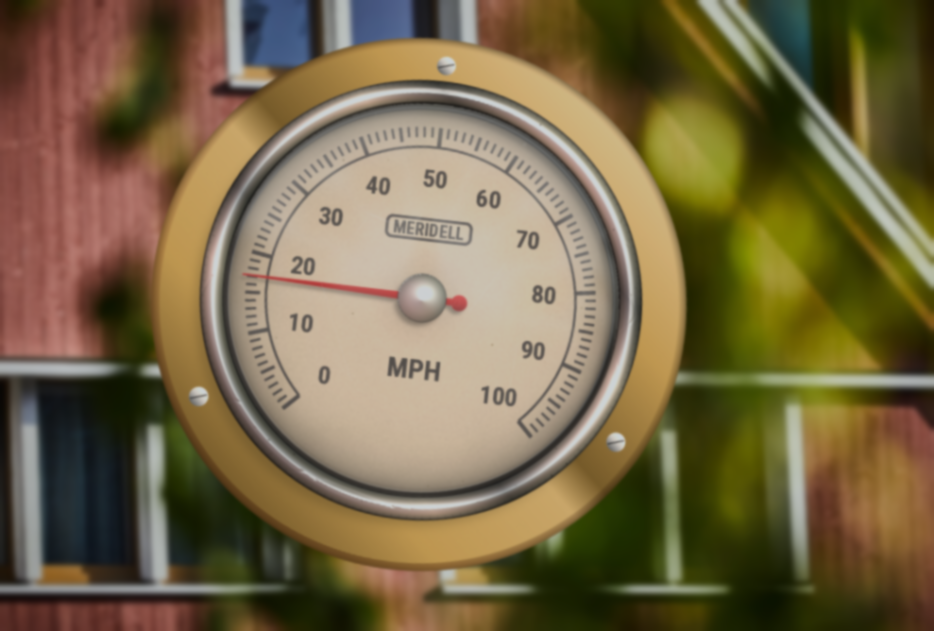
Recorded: 17 mph
